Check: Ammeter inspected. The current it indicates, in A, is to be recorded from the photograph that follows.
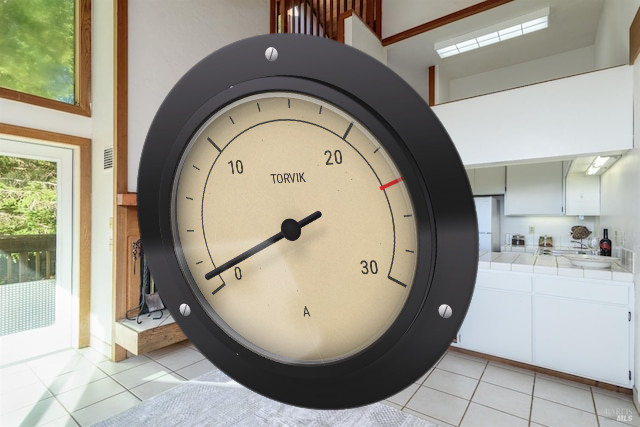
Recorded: 1 A
